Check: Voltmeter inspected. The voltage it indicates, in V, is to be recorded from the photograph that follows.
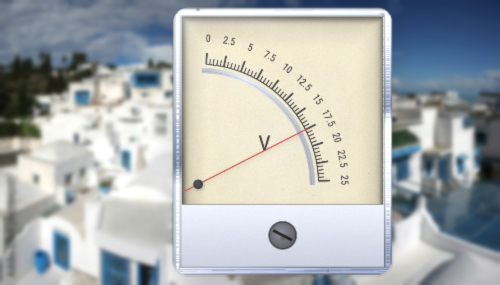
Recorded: 17.5 V
